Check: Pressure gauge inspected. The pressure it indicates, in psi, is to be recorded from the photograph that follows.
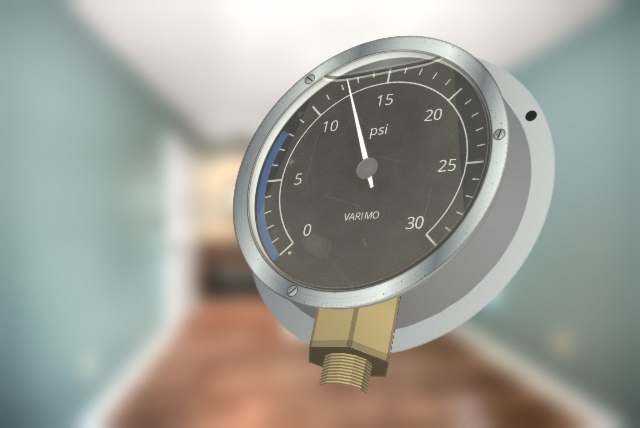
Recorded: 12.5 psi
